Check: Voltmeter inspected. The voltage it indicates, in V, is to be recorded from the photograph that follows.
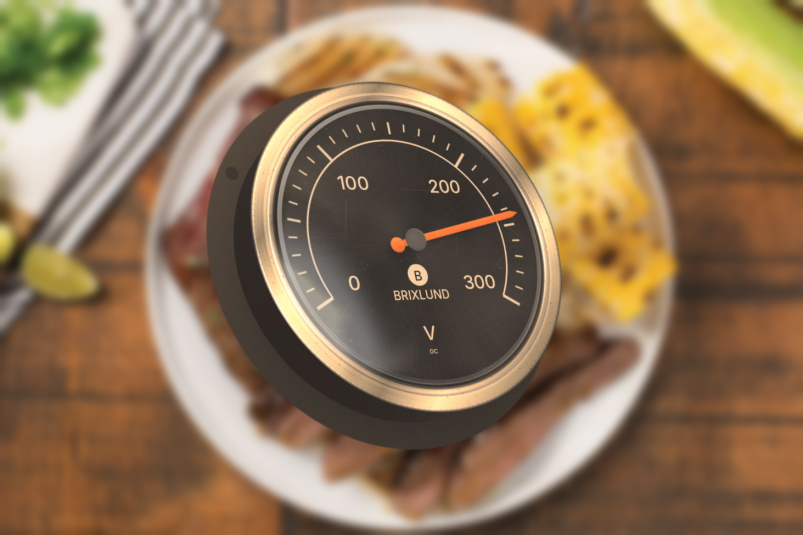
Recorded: 245 V
